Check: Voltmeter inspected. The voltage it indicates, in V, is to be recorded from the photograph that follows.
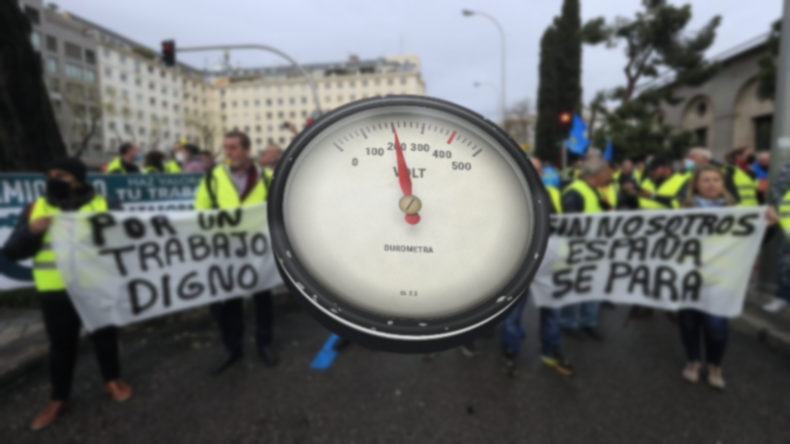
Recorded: 200 V
